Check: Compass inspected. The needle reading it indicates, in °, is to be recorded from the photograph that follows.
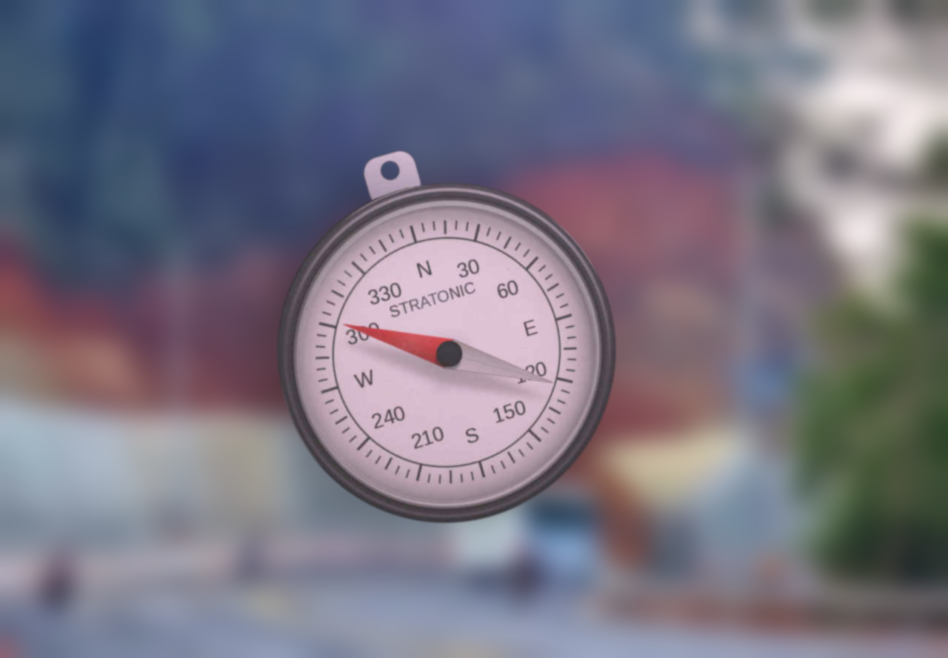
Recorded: 302.5 °
